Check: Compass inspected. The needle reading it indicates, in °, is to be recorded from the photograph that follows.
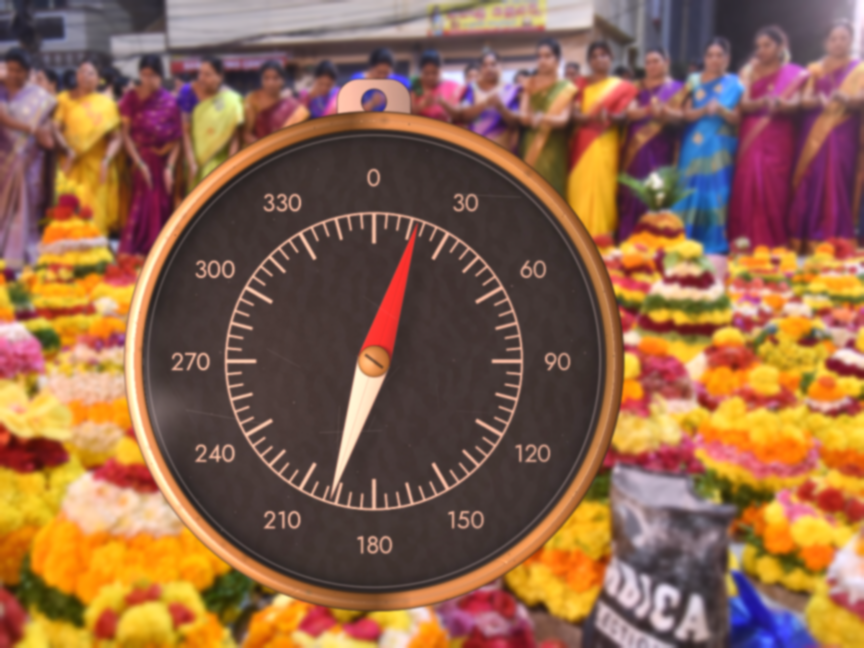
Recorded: 17.5 °
